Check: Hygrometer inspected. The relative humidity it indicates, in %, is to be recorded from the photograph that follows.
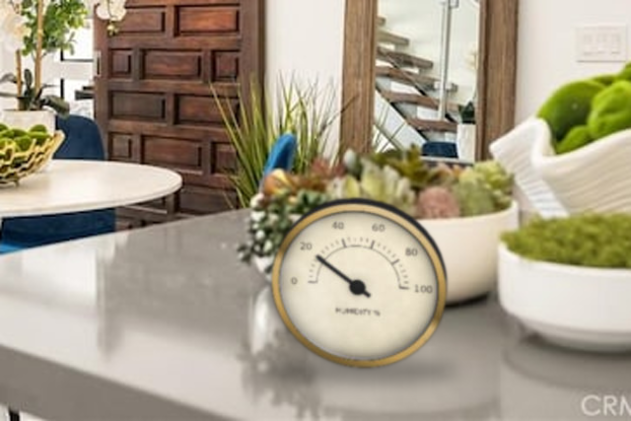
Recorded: 20 %
